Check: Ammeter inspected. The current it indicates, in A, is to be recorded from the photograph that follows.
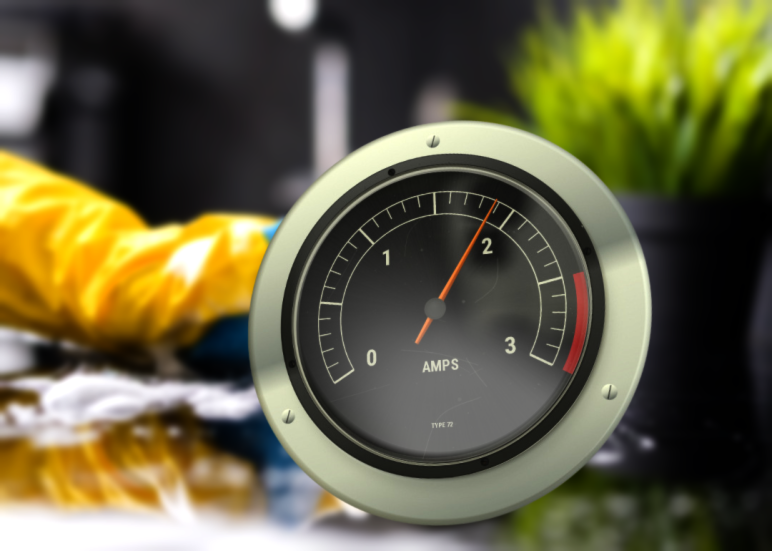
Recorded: 1.9 A
